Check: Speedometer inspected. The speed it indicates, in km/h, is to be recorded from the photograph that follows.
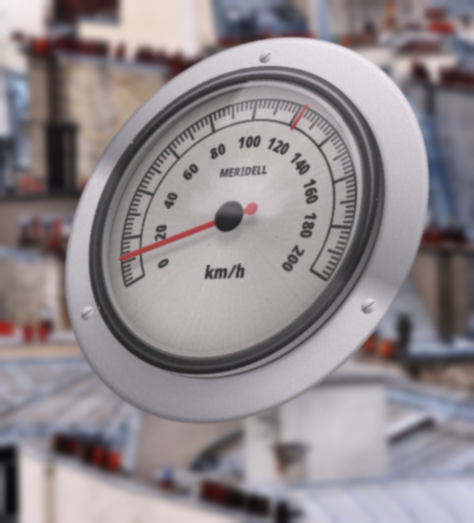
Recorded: 10 km/h
